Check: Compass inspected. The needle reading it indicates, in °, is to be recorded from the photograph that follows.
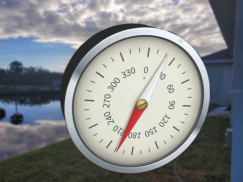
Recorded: 200 °
